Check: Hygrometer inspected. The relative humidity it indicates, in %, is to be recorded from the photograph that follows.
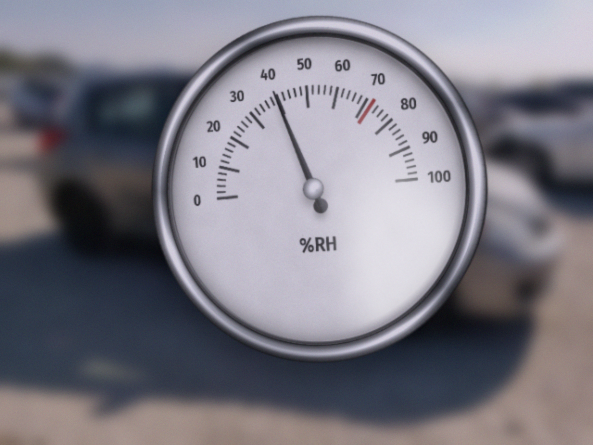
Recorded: 40 %
